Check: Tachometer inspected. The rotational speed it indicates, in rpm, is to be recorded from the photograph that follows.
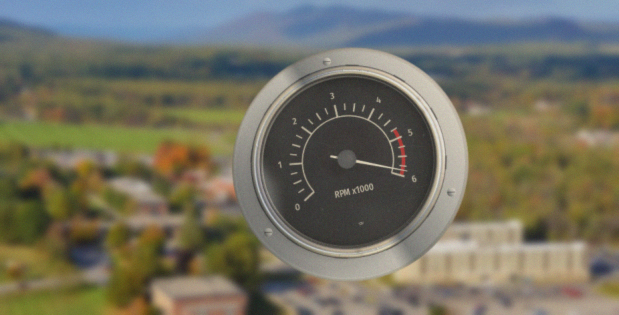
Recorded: 5875 rpm
